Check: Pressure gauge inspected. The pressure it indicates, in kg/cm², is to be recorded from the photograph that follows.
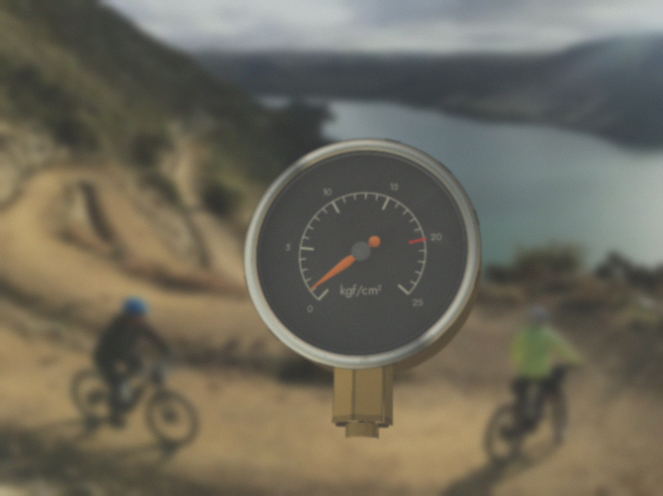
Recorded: 1 kg/cm²
